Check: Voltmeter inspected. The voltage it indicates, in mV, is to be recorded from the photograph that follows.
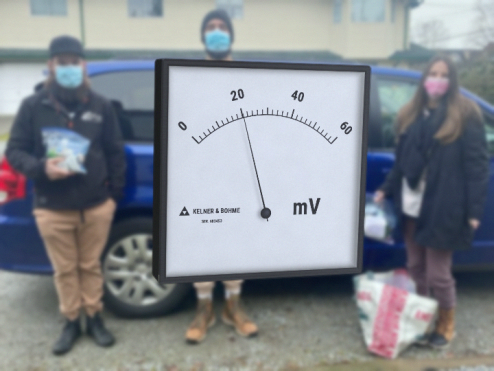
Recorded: 20 mV
